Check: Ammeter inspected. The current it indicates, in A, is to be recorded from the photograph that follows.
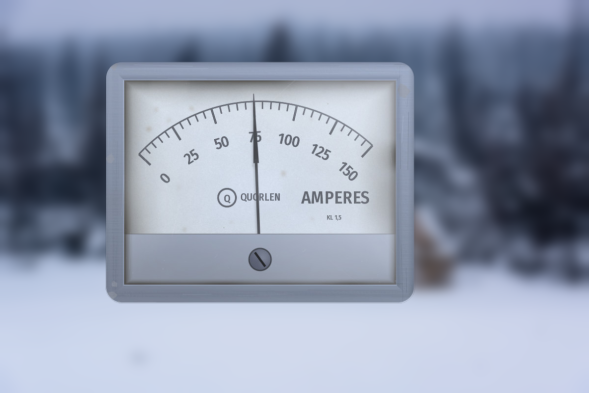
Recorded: 75 A
